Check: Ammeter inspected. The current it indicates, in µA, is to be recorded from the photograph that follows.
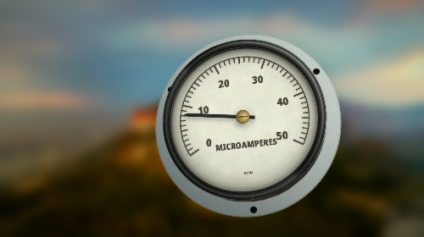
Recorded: 8 µA
